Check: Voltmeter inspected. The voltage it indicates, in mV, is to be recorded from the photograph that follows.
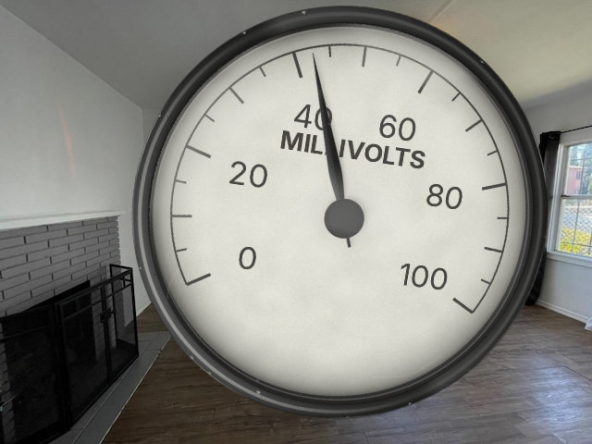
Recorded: 42.5 mV
